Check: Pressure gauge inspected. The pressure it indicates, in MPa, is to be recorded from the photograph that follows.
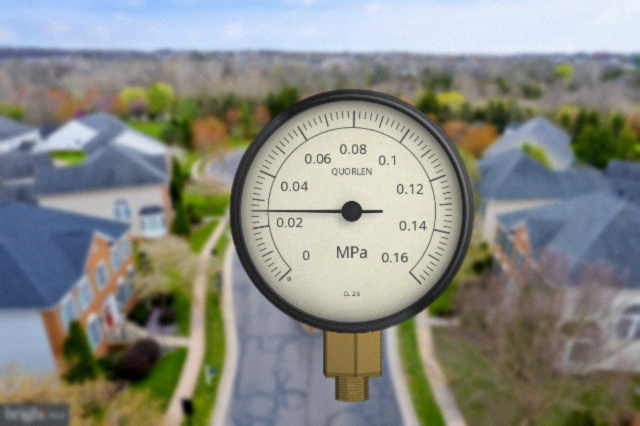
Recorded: 0.026 MPa
